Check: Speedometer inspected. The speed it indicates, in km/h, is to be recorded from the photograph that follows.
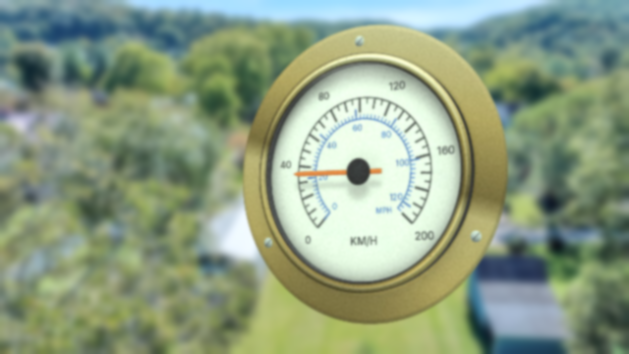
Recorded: 35 km/h
